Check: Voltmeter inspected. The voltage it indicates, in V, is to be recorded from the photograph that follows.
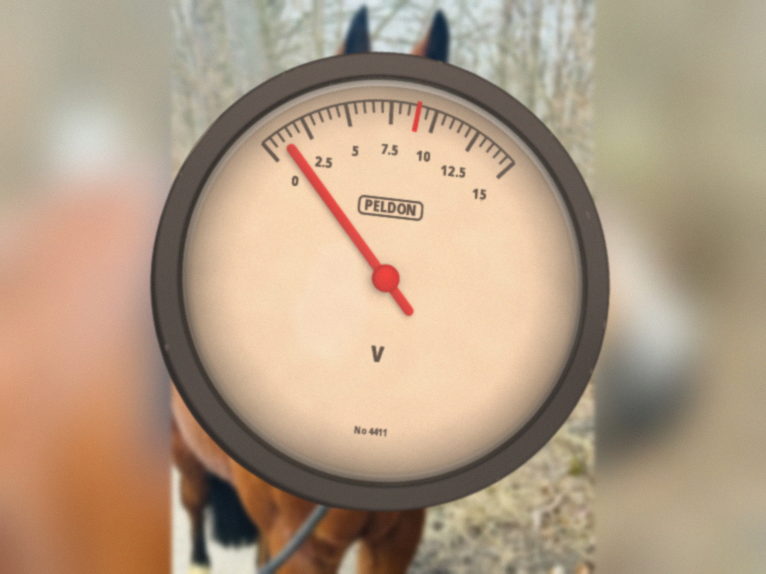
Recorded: 1 V
